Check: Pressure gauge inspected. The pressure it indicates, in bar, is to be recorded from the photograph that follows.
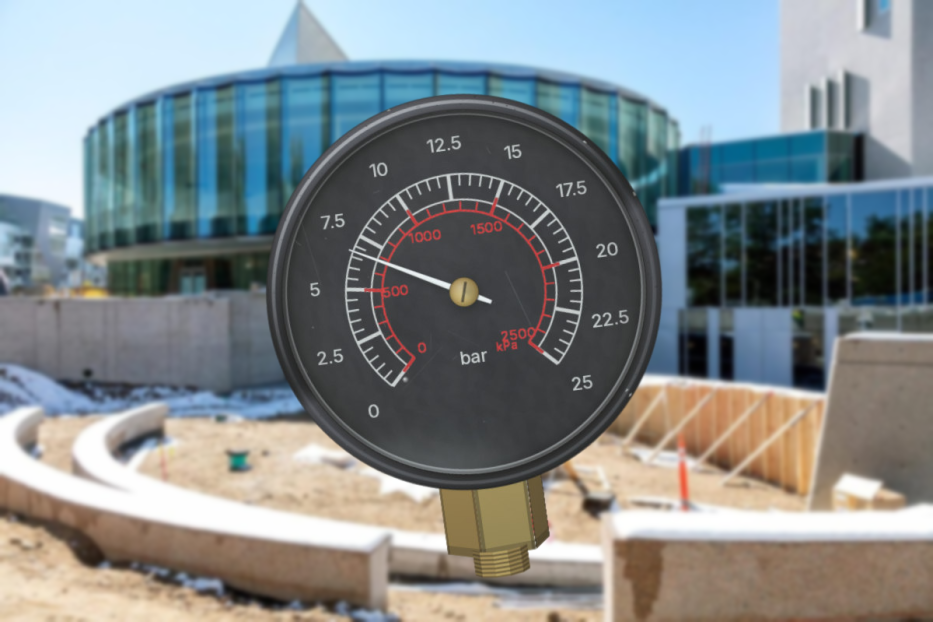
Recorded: 6.75 bar
